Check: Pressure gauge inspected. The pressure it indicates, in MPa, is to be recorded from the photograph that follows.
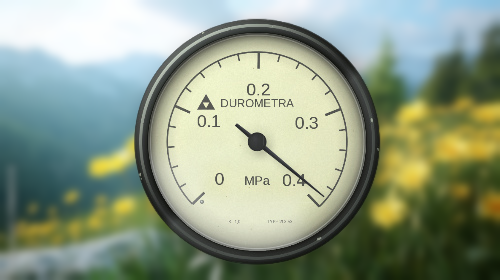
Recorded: 0.39 MPa
